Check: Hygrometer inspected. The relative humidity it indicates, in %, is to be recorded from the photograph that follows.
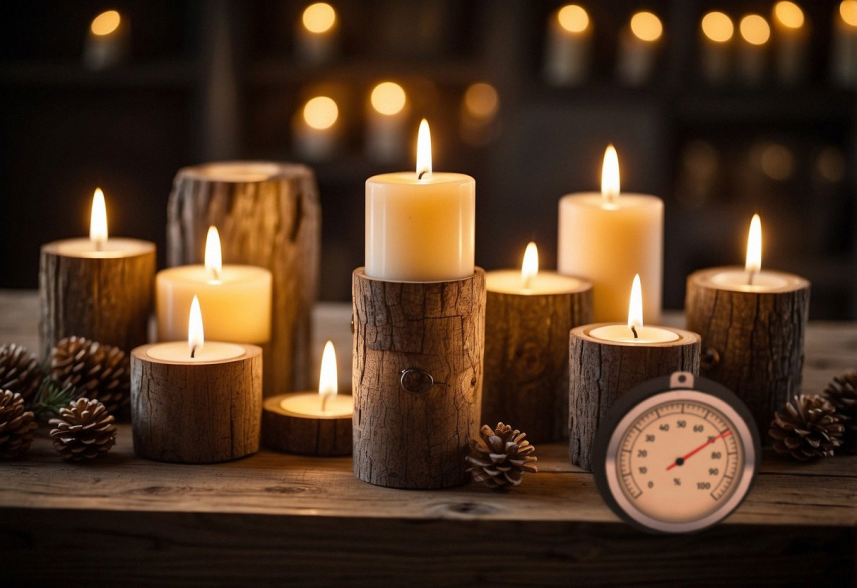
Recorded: 70 %
